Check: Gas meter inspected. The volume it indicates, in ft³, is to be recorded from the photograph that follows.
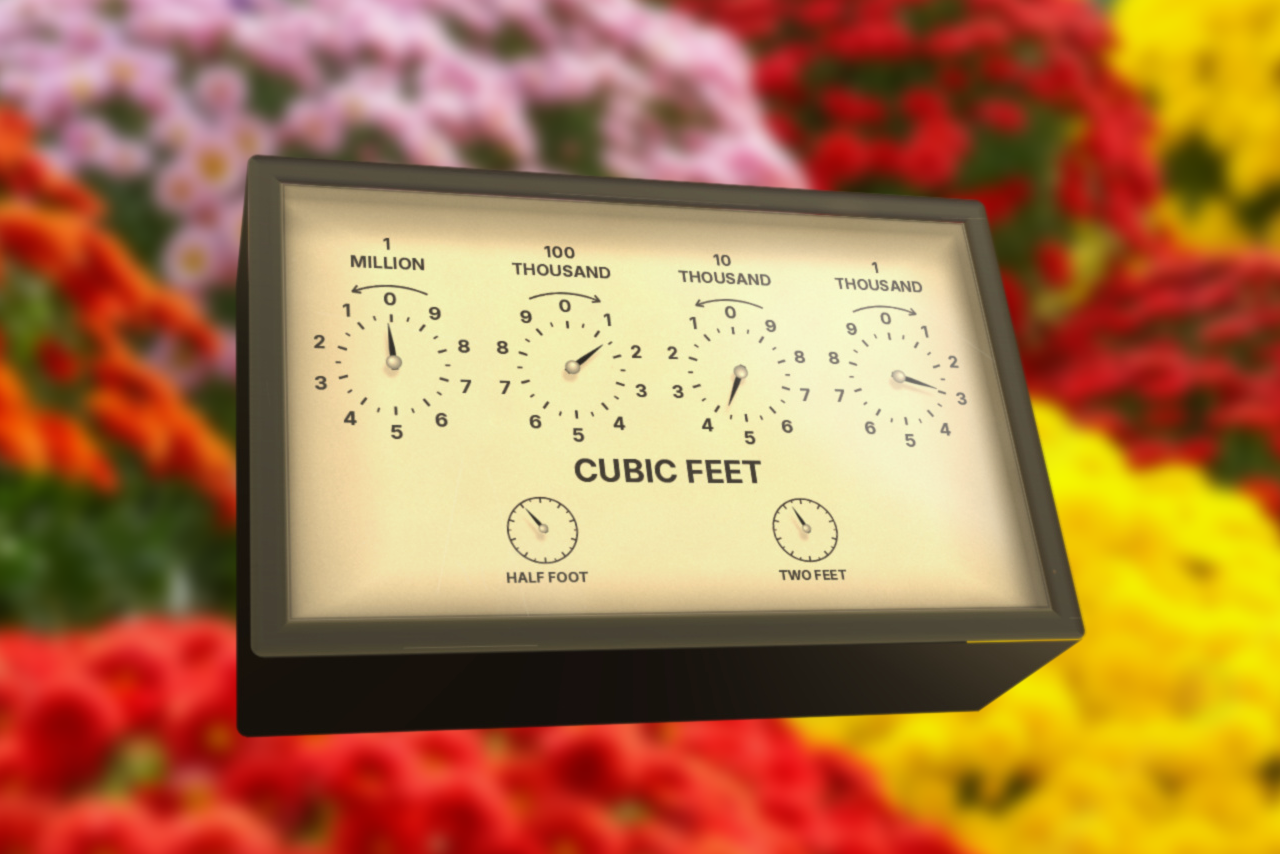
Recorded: 14300 ft³
